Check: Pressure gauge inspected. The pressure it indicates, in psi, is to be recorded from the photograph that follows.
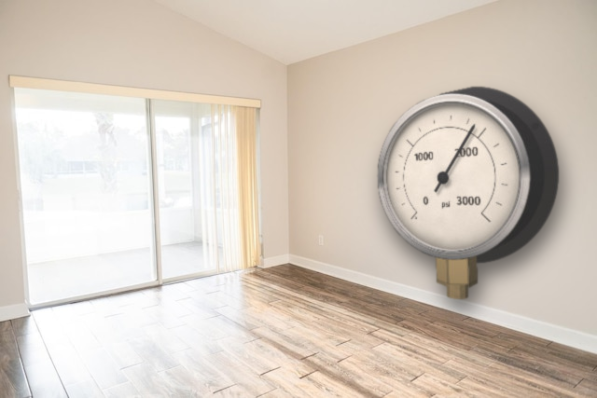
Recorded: 1900 psi
